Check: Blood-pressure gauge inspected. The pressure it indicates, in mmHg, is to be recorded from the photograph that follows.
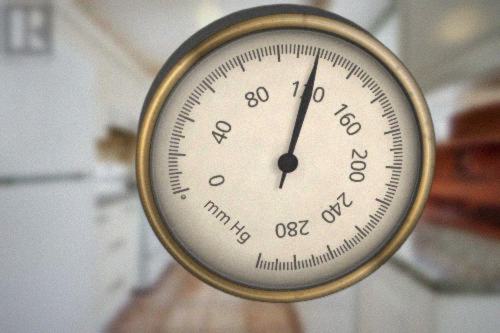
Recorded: 120 mmHg
